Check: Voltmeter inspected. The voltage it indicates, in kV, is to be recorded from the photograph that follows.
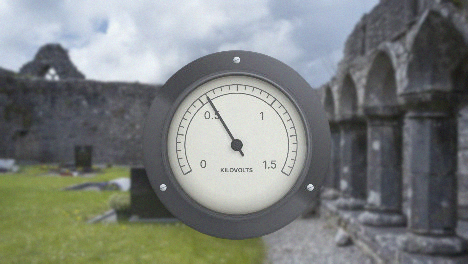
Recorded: 0.55 kV
